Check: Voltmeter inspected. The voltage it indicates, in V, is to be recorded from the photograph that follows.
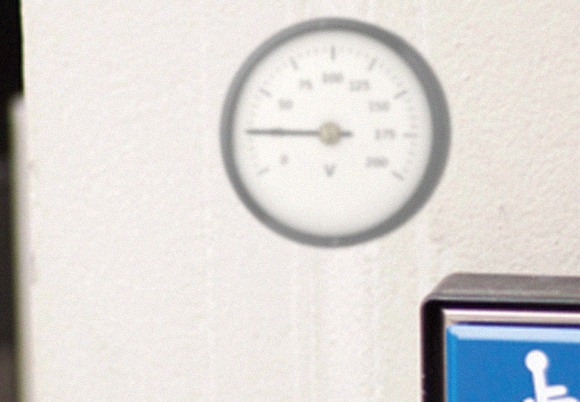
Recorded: 25 V
